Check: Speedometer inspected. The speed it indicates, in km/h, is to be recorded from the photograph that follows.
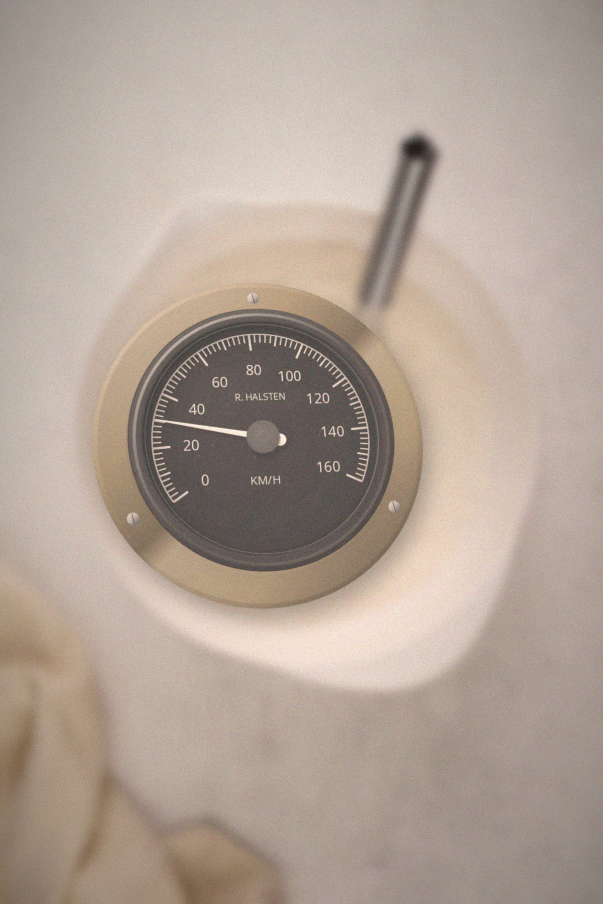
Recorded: 30 km/h
